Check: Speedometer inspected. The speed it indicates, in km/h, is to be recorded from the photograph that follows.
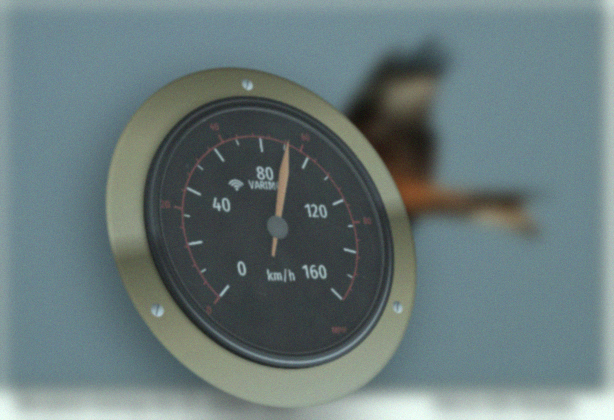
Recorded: 90 km/h
